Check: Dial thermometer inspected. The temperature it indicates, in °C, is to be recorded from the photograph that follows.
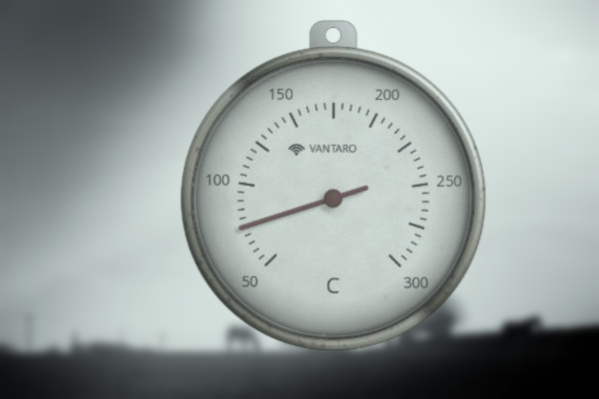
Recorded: 75 °C
